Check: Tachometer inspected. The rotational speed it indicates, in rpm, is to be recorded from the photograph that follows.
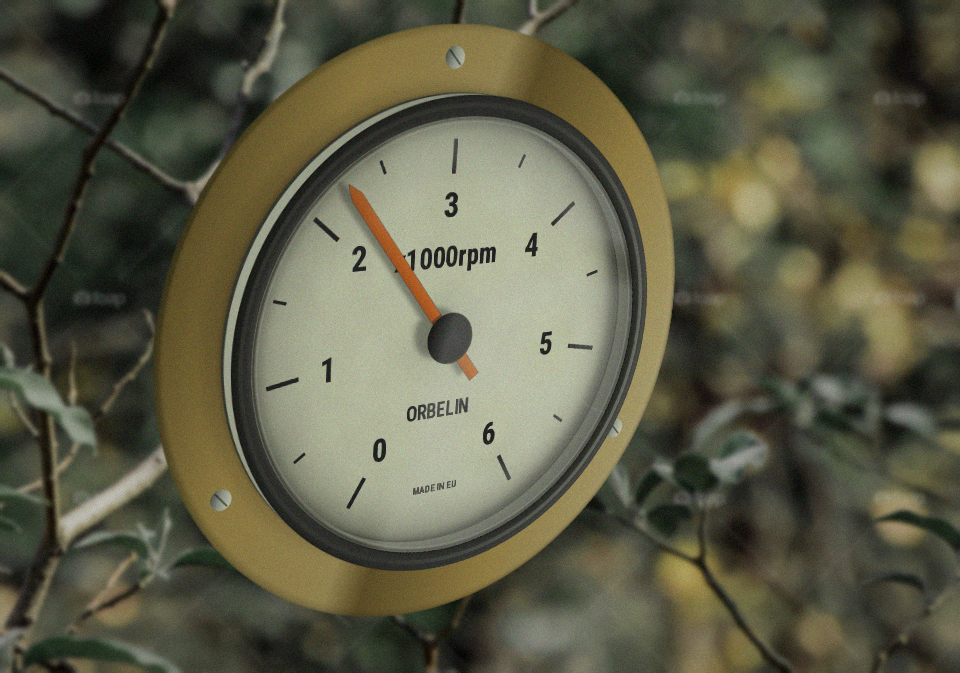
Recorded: 2250 rpm
